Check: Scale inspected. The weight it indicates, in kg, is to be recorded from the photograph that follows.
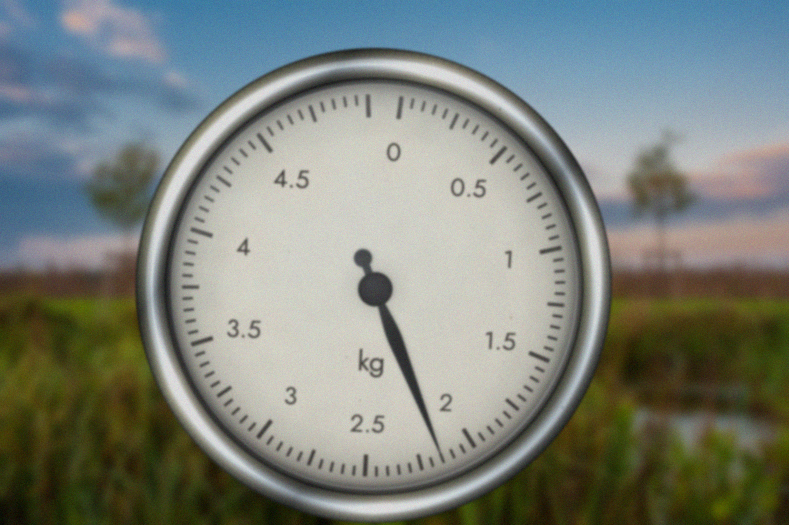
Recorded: 2.15 kg
